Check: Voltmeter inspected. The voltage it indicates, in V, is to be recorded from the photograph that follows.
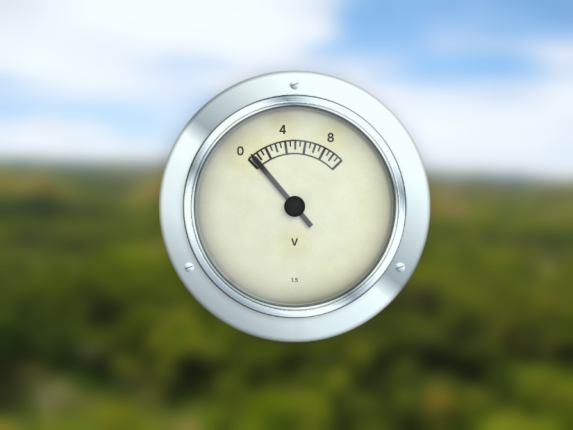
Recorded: 0.5 V
